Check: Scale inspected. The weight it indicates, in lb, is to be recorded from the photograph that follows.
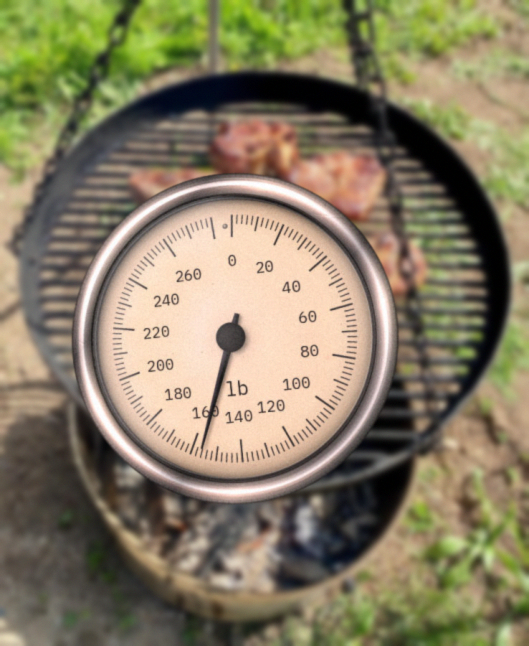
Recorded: 156 lb
